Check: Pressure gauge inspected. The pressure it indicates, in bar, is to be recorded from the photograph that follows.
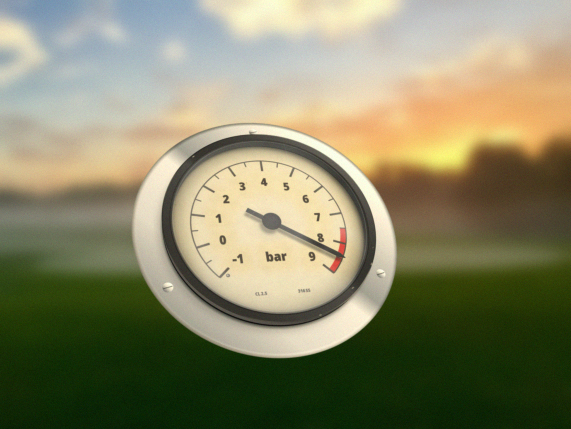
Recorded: 8.5 bar
